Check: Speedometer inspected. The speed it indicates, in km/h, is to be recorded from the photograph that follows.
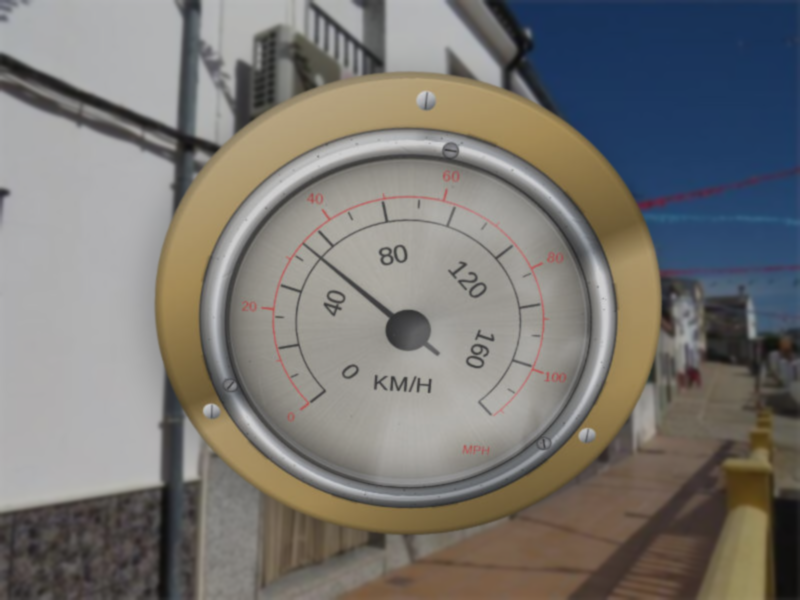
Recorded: 55 km/h
